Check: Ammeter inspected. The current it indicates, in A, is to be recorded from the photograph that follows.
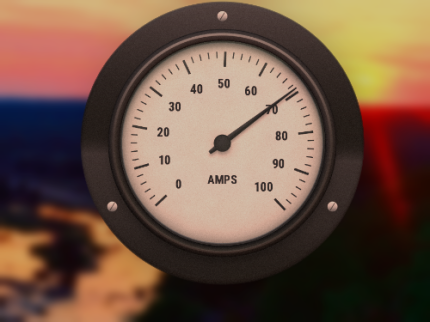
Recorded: 69 A
